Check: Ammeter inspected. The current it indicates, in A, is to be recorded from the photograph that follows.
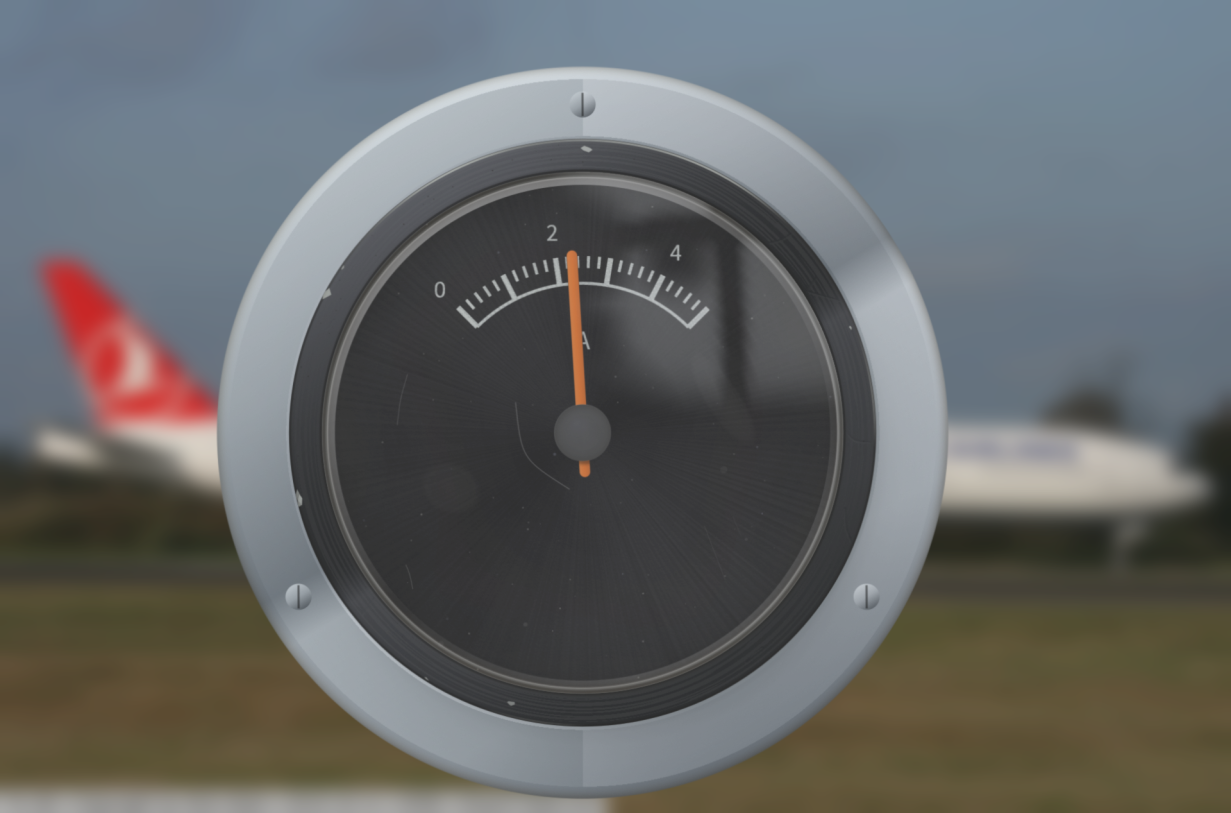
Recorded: 2.3 A
